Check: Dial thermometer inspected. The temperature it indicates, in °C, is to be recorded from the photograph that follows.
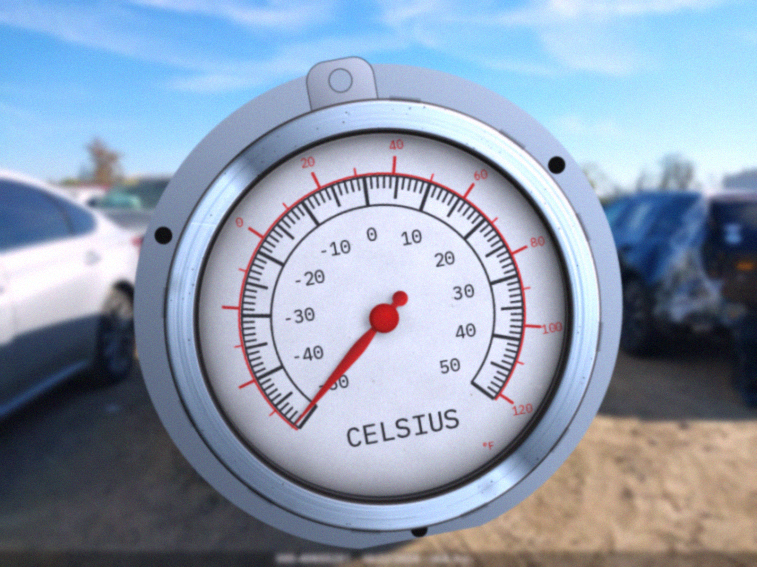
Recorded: -49 °C
